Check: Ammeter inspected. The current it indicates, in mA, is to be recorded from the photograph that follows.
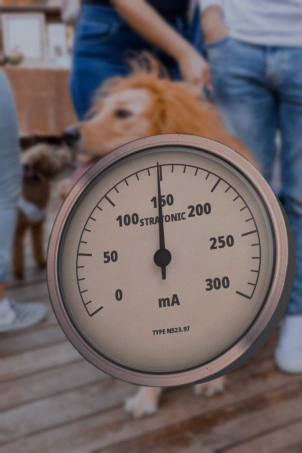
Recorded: 150 mA
